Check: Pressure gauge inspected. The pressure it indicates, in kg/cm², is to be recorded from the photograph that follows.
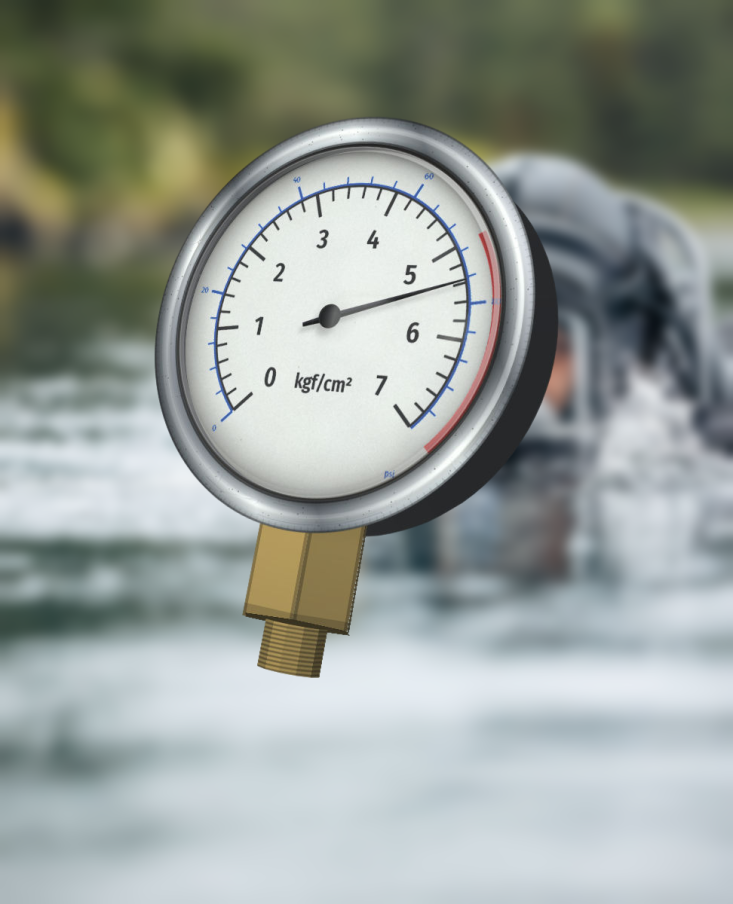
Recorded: 5.4 kg/cm²
